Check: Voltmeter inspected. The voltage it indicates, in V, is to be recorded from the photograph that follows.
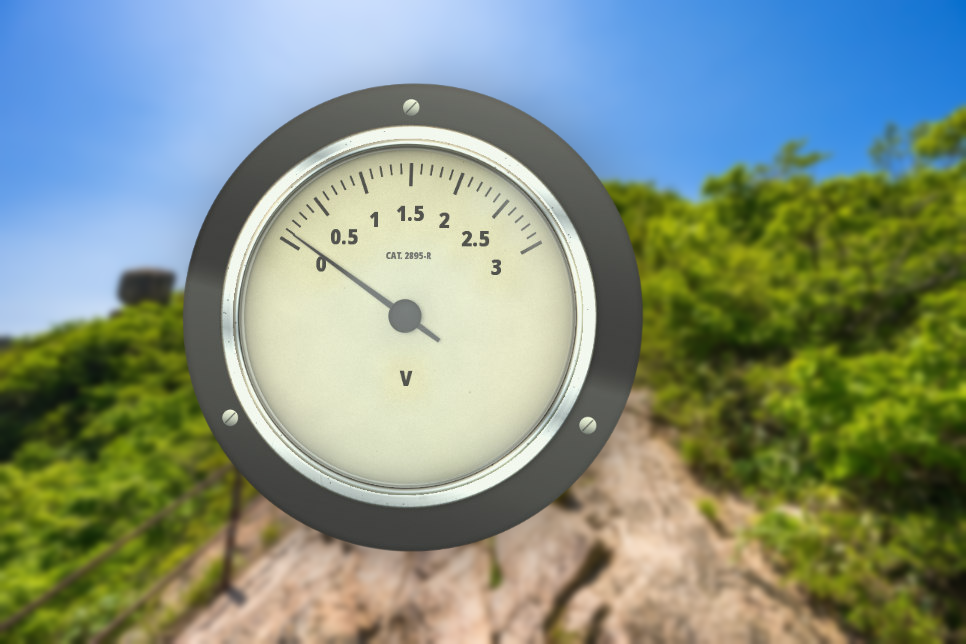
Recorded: 0.1 V
